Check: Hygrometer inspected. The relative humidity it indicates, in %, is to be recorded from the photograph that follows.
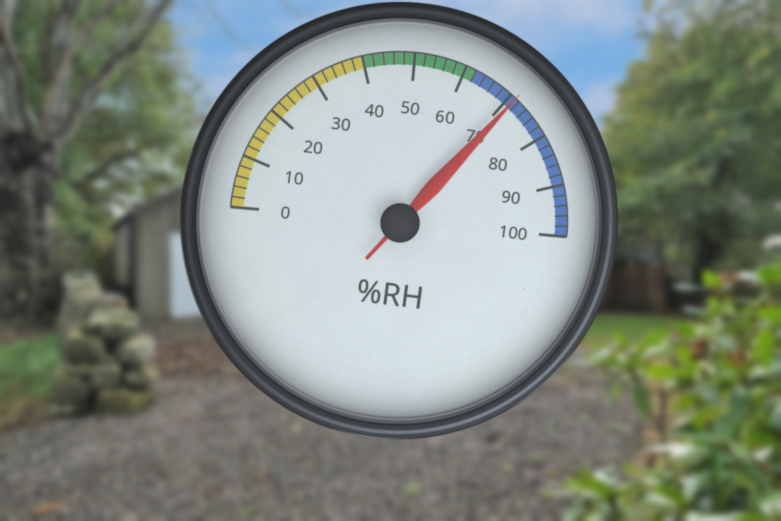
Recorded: 71 %
